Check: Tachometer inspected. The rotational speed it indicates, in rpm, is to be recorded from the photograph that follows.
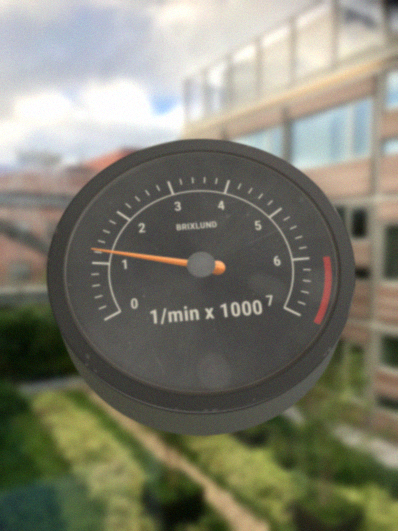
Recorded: 1200 rpm
